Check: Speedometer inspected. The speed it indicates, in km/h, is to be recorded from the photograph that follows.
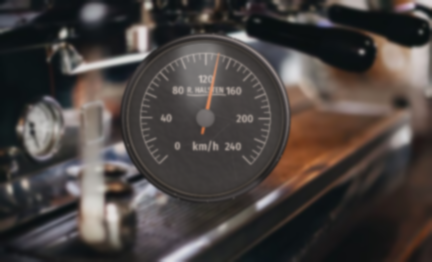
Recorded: 130 km/h
